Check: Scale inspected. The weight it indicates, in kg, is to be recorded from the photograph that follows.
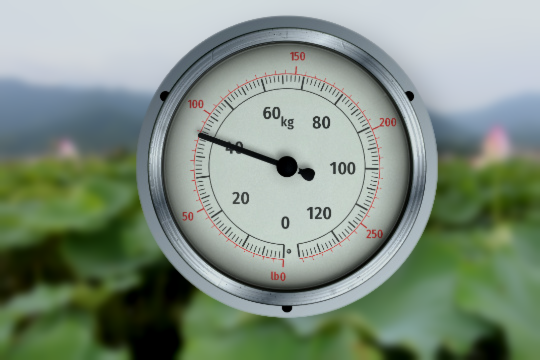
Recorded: 40 kg
